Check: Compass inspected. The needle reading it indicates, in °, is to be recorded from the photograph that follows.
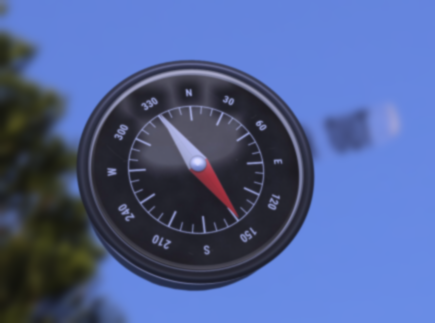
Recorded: 150 °
